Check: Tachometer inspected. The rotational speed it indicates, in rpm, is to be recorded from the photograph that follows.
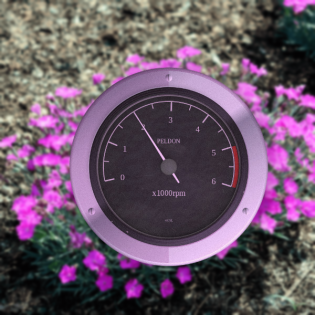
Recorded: 2000 rpm
